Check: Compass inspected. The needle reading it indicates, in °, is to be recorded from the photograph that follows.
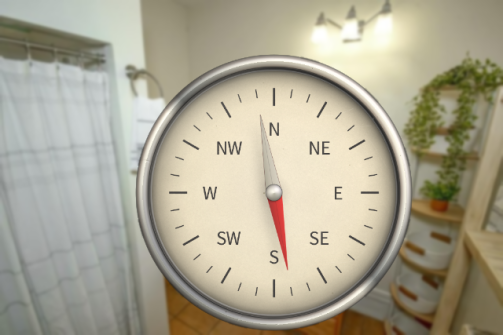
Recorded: 170 °
